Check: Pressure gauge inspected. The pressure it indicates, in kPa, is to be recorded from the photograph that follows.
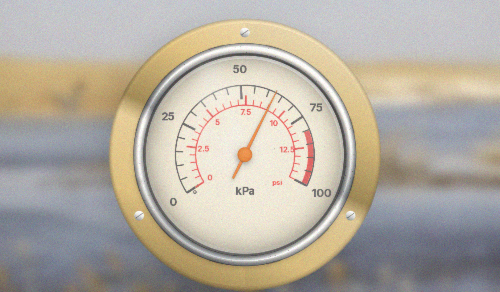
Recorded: 62.5 kPa
